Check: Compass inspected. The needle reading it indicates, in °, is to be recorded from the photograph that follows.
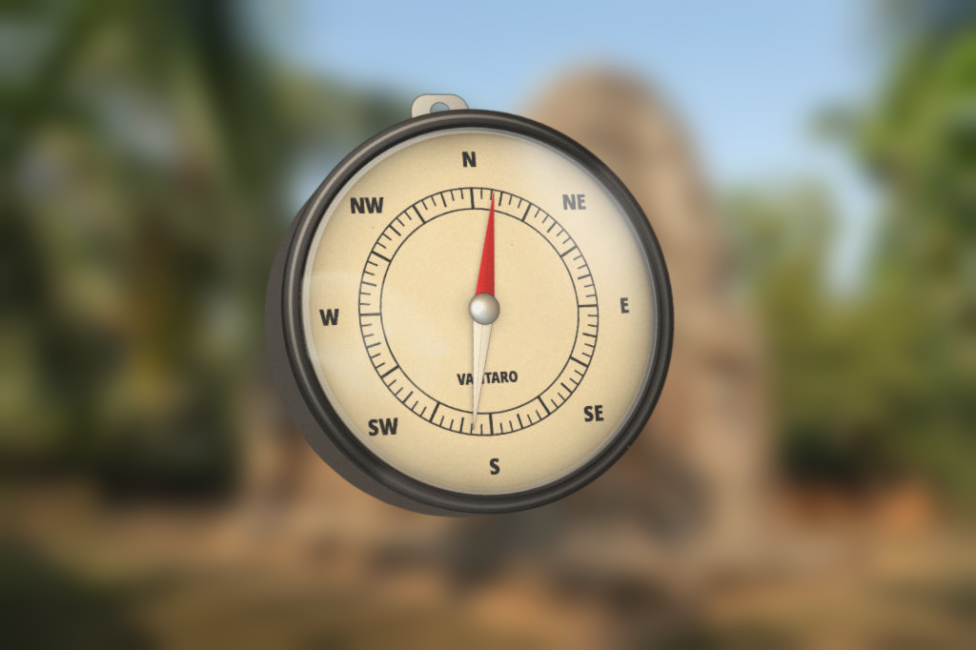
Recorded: 10 °
